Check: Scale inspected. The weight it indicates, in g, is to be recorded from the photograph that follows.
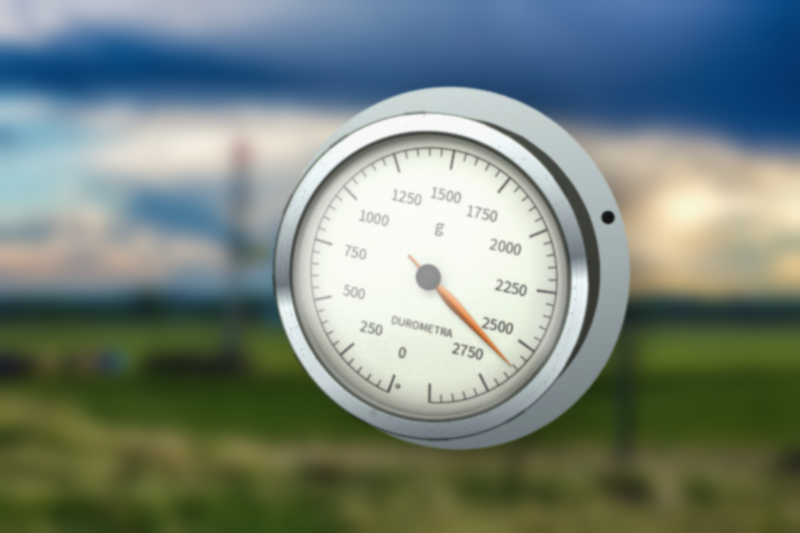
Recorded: 2600 g
